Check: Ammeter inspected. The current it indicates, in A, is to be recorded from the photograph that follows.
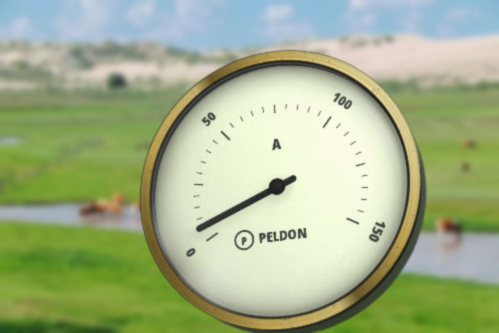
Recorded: 5 A
